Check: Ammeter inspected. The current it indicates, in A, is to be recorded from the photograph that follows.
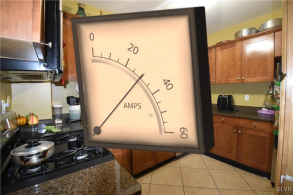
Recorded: 30 A
